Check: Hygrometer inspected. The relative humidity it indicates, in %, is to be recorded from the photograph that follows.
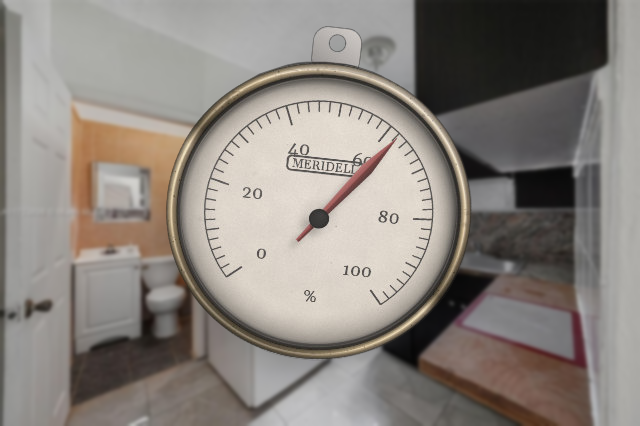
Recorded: 62 %
